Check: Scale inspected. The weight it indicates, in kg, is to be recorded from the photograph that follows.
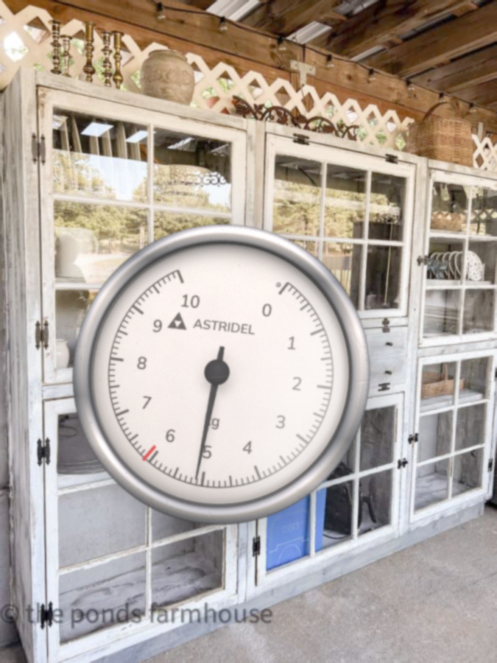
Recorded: 5.1 kg
